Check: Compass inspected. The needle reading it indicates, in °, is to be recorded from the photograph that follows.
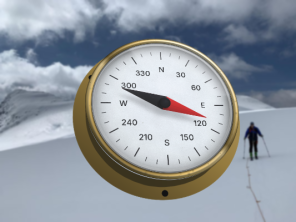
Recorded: 110 °
